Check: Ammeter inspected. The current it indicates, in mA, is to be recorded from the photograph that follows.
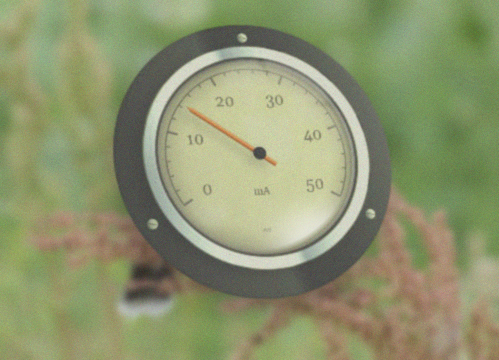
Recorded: 14 mA
